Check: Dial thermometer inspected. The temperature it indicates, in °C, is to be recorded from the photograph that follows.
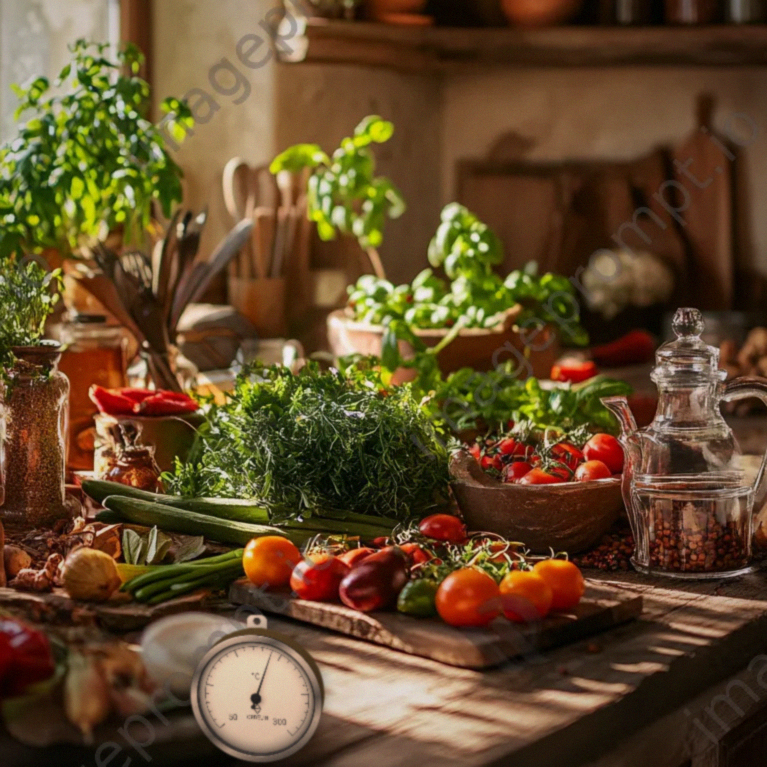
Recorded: 190 °C
